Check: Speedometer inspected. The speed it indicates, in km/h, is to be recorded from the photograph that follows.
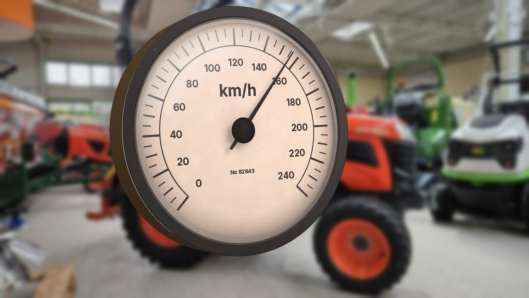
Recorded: 155 km/h
